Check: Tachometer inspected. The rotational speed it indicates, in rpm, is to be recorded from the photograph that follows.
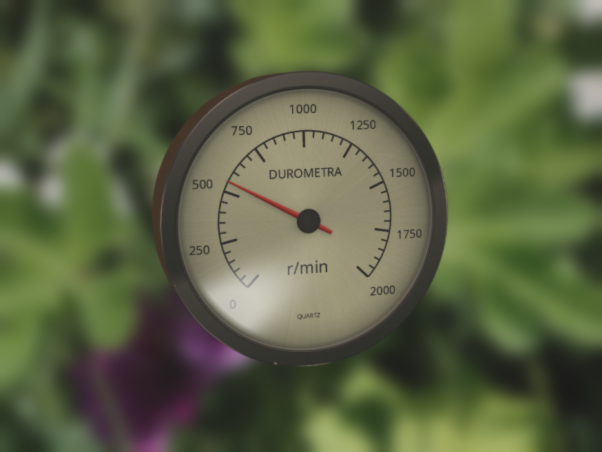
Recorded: 550 rpm
